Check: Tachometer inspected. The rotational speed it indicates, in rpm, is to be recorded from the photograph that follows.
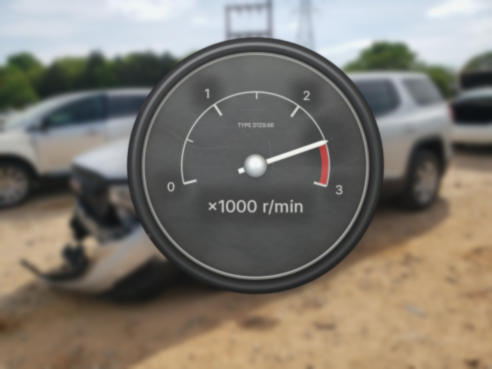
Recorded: 2500 rpm
